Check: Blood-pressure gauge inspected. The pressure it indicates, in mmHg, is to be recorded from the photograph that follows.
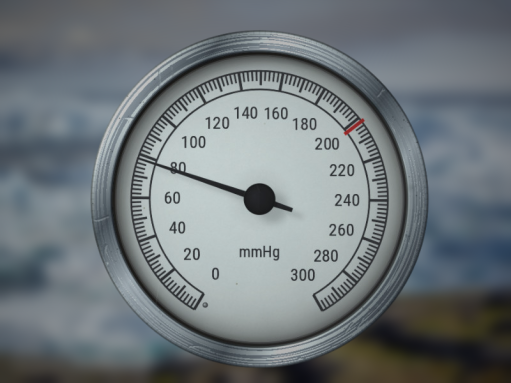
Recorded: 78 mmHg
